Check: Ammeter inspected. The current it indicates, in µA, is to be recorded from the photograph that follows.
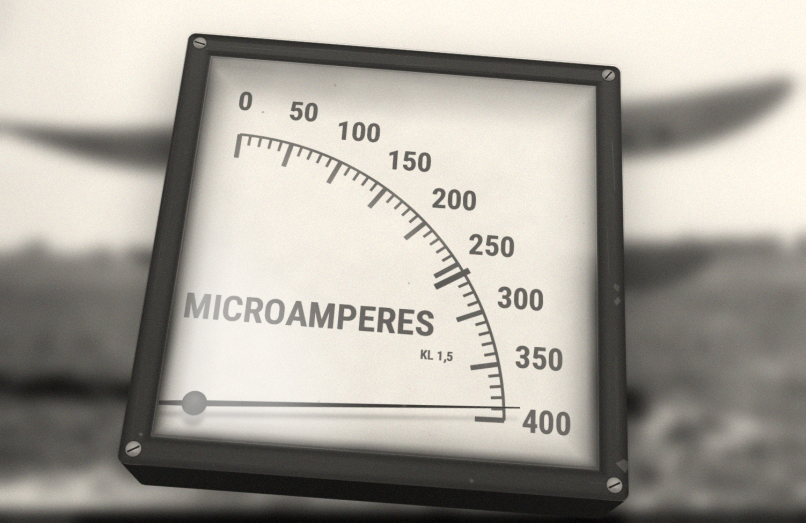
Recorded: 390 µA
